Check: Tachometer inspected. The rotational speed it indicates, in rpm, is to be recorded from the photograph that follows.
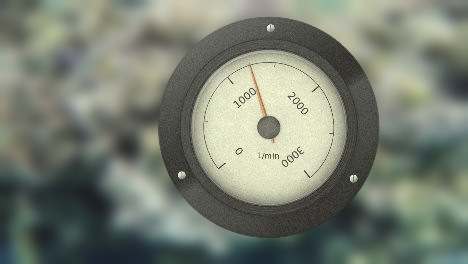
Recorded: 1250 rpm
